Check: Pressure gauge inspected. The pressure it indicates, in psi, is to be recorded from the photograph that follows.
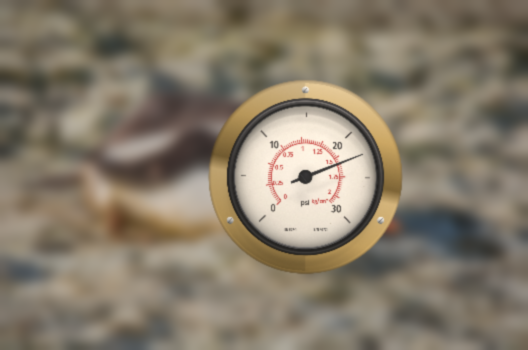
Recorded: 22.5 psi
